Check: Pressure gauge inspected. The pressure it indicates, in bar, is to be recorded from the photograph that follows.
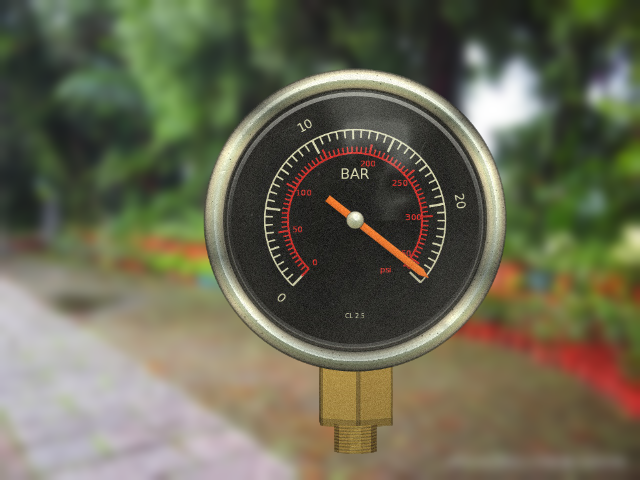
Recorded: 24.5 bar
